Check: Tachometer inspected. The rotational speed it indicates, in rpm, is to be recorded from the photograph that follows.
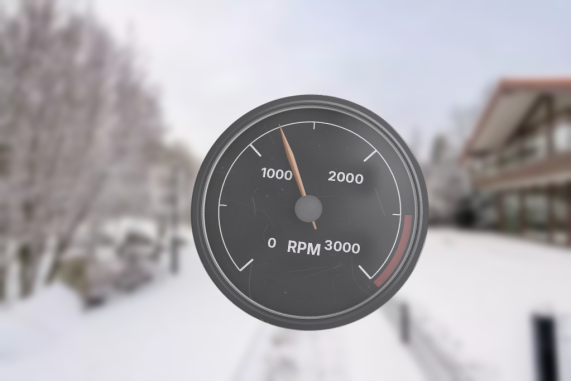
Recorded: 1250 rpm
